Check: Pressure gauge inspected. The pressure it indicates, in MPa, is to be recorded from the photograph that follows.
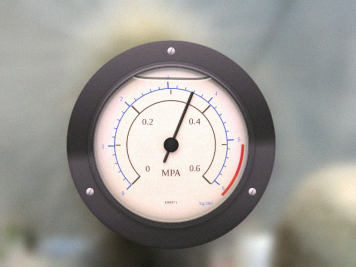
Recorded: 0.35 MPa
